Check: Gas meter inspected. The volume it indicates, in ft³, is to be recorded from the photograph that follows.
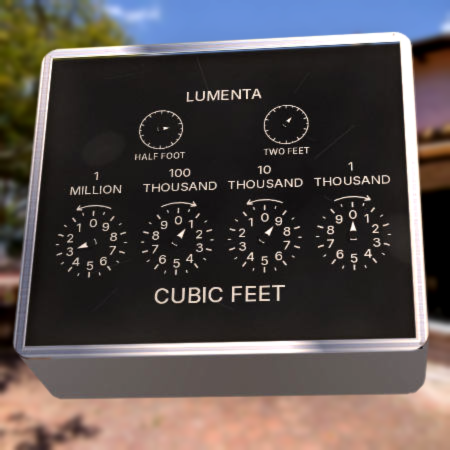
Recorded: 309000 ft³
